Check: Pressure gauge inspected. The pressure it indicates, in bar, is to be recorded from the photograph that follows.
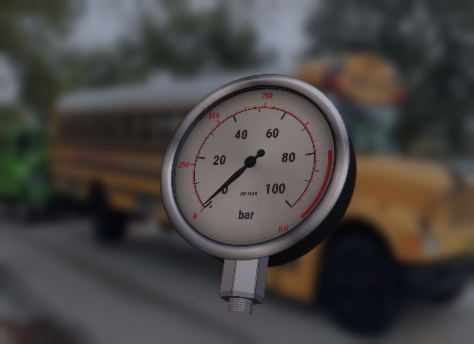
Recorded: 0 bar
